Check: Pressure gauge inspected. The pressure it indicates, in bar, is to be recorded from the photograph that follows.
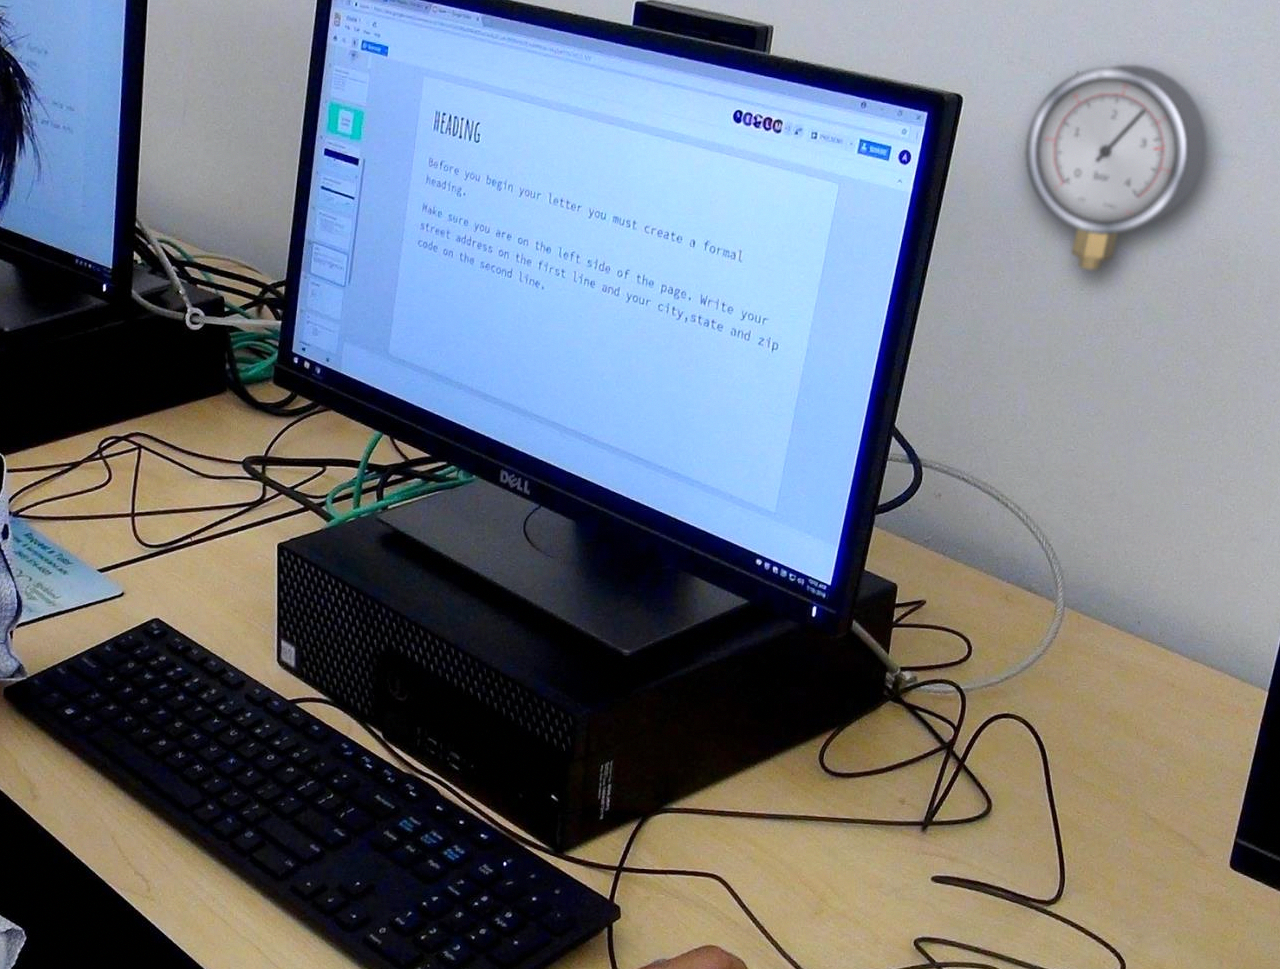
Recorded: 2.5 bar
